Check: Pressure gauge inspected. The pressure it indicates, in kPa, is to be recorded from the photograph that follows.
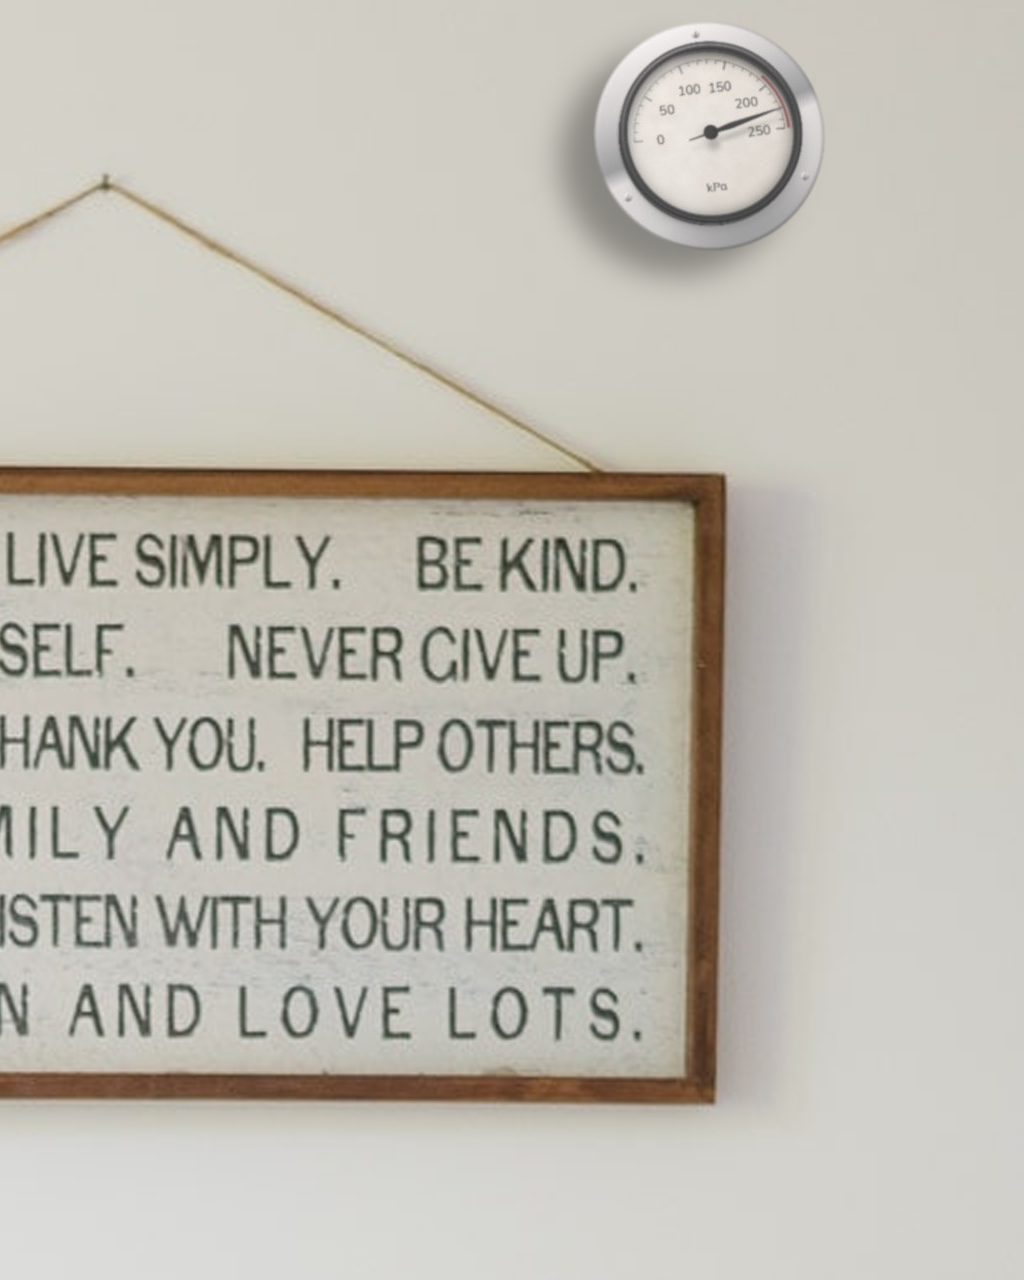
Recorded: 230 kPa
